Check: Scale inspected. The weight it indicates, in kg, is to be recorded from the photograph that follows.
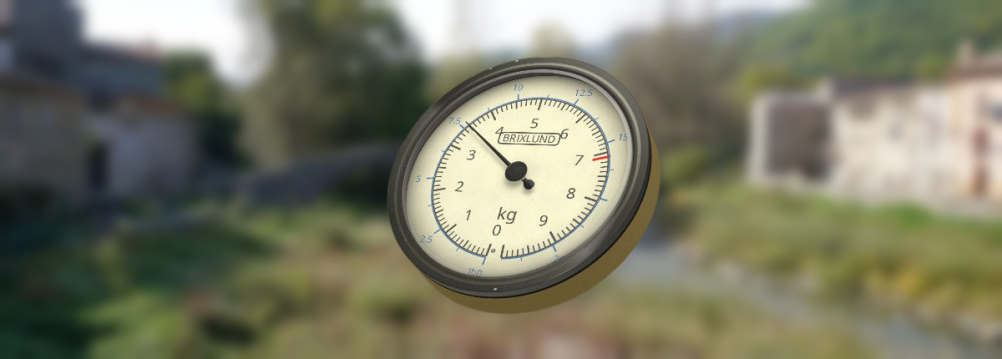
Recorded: 3.5 kg
